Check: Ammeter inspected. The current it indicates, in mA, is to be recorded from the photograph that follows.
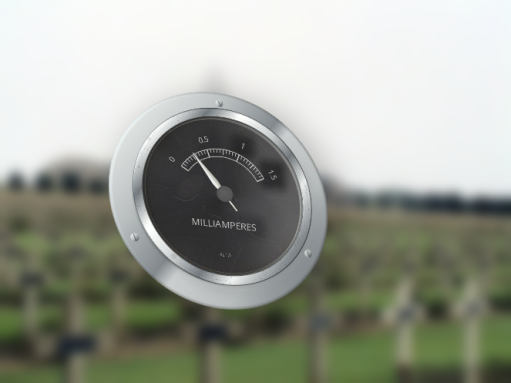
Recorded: 0.25 mA
